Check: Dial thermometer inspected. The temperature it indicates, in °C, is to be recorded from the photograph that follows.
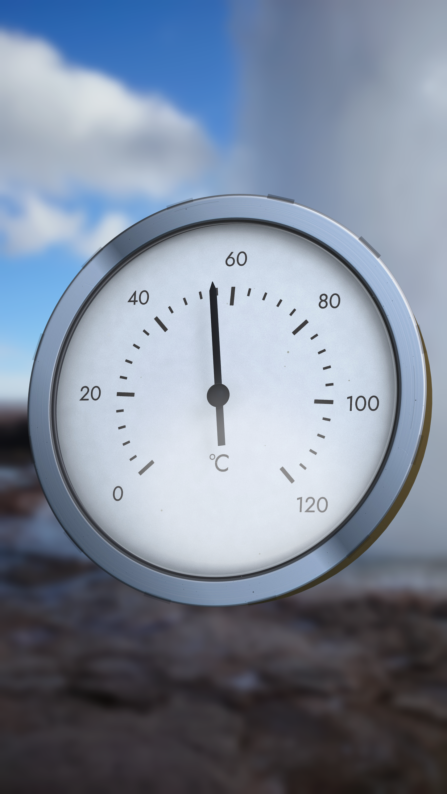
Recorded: 56 °C
